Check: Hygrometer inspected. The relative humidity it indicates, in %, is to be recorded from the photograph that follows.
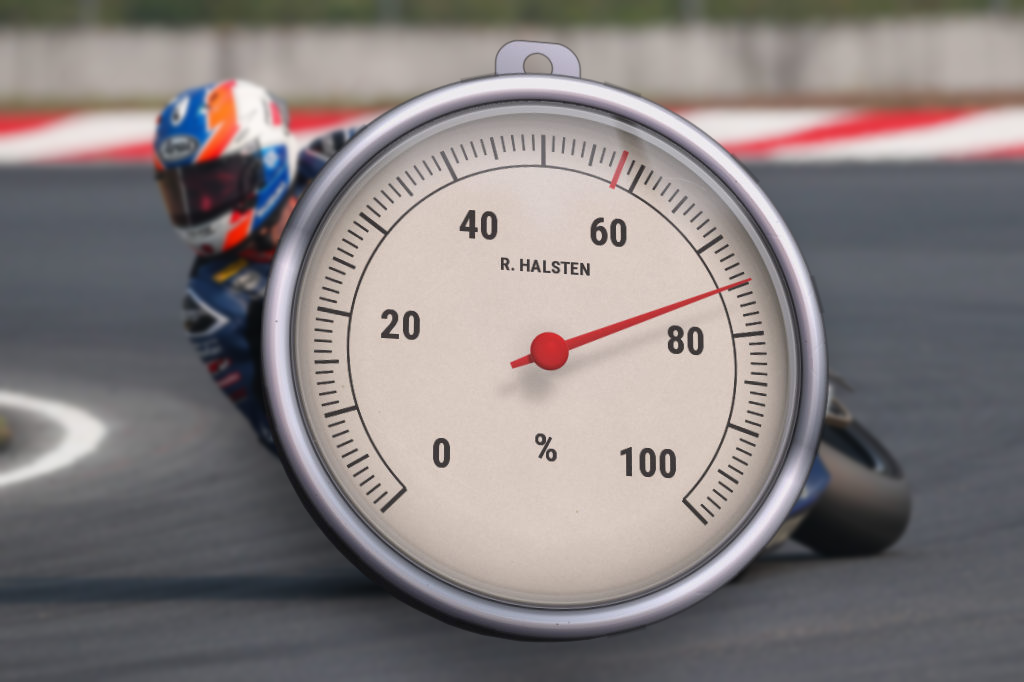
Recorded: 75 %
